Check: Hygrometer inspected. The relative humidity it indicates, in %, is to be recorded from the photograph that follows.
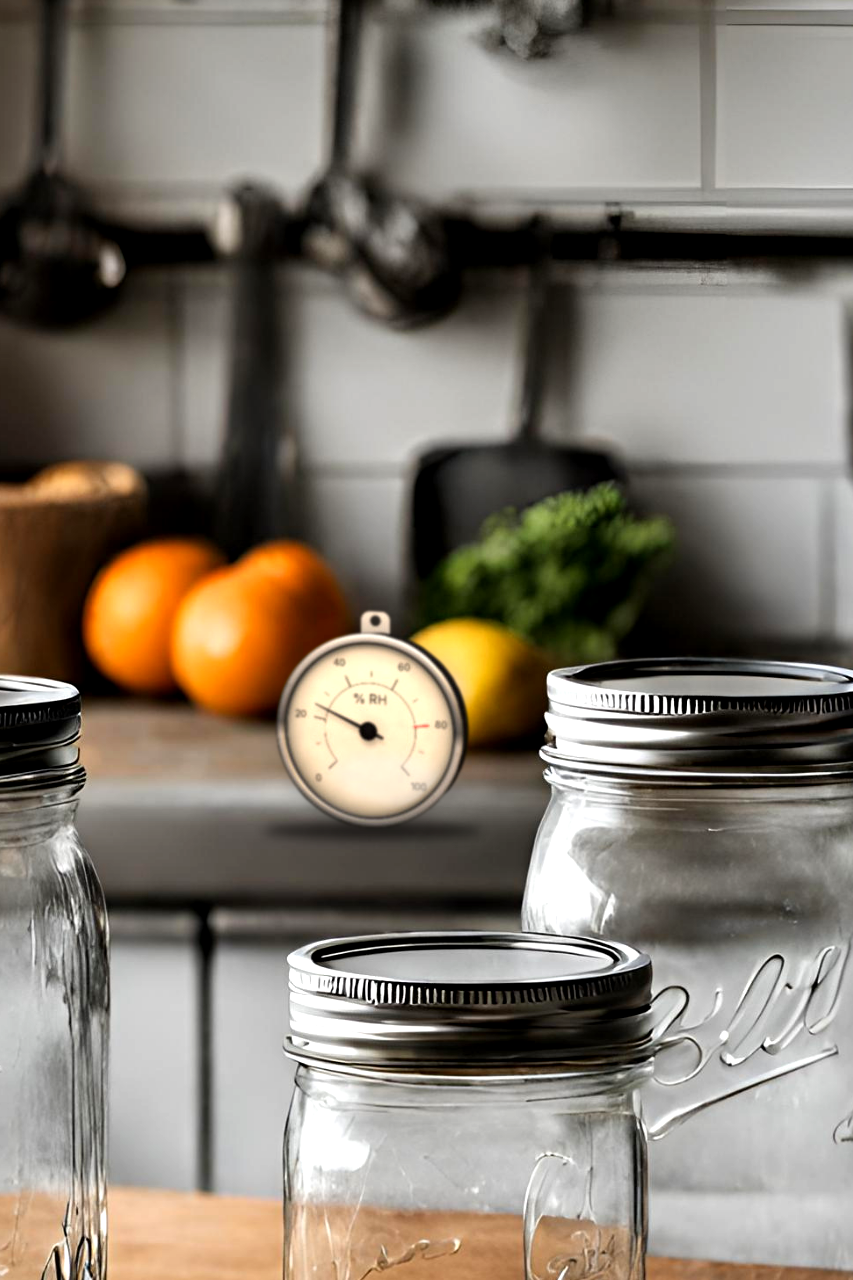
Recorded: 25 %
